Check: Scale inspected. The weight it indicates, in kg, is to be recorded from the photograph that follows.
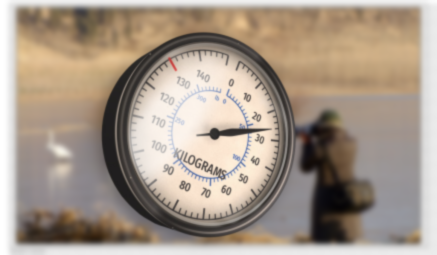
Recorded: 26 kg
